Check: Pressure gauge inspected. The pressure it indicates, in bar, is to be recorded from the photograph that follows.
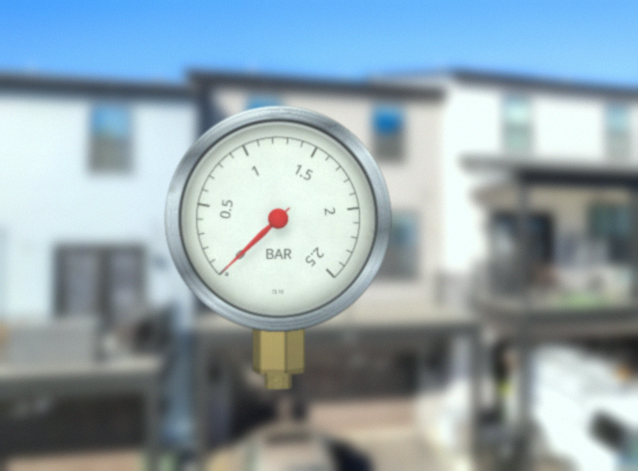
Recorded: 0 bar
